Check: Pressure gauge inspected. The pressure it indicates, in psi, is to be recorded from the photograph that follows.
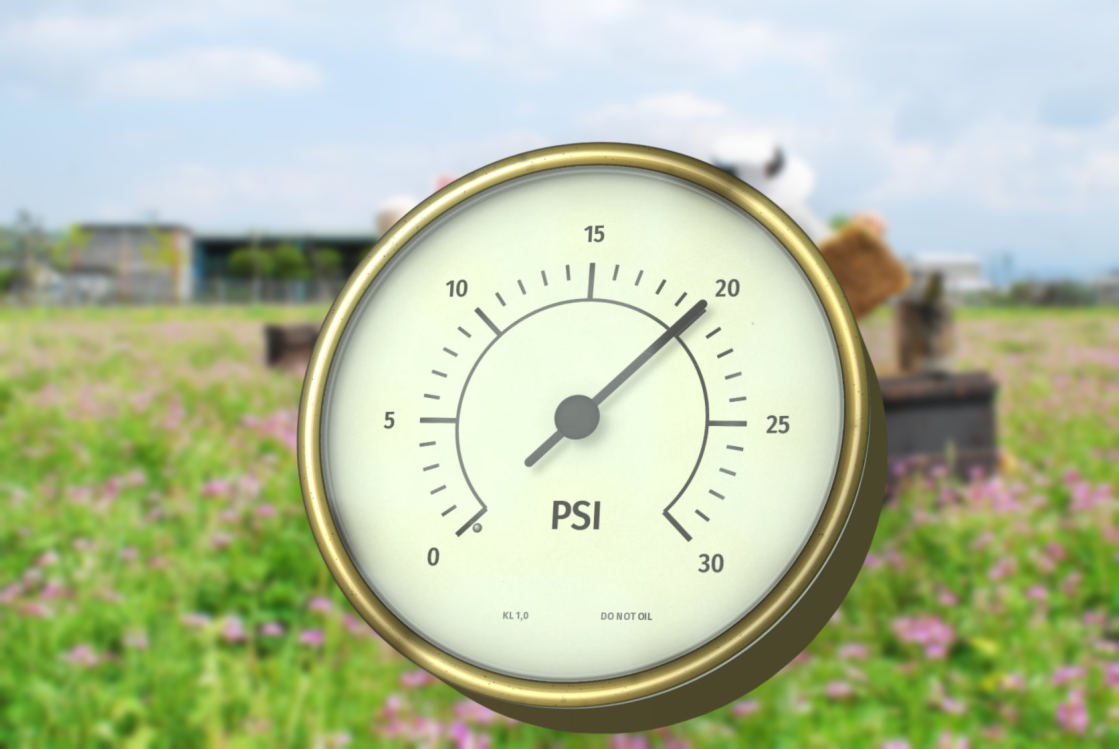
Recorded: 20 psi
